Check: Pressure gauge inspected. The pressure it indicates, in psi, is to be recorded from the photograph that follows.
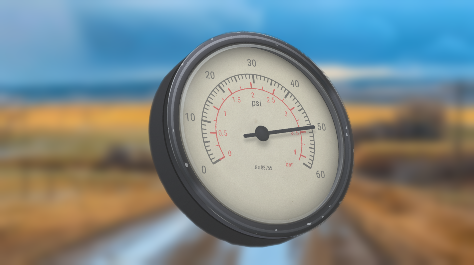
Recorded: 50 psi
